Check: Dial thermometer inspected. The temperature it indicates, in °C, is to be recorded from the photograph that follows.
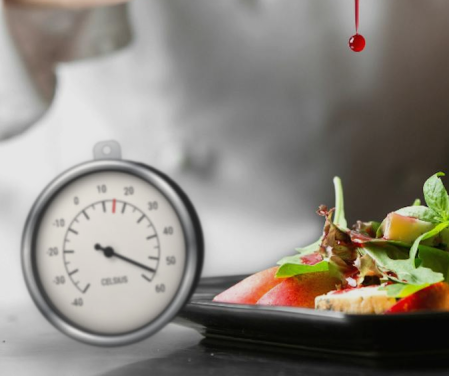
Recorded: 55 °C
